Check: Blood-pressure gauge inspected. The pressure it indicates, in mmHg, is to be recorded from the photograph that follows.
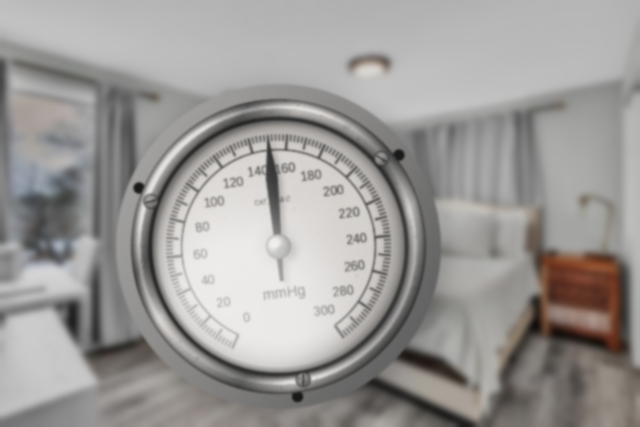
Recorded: 150 mmHg
